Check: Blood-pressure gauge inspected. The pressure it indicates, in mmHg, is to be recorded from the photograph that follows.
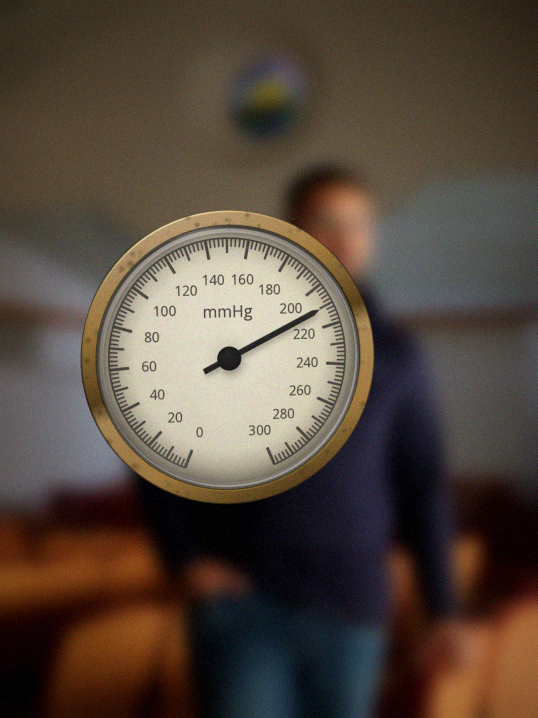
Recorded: 210 mmHg
